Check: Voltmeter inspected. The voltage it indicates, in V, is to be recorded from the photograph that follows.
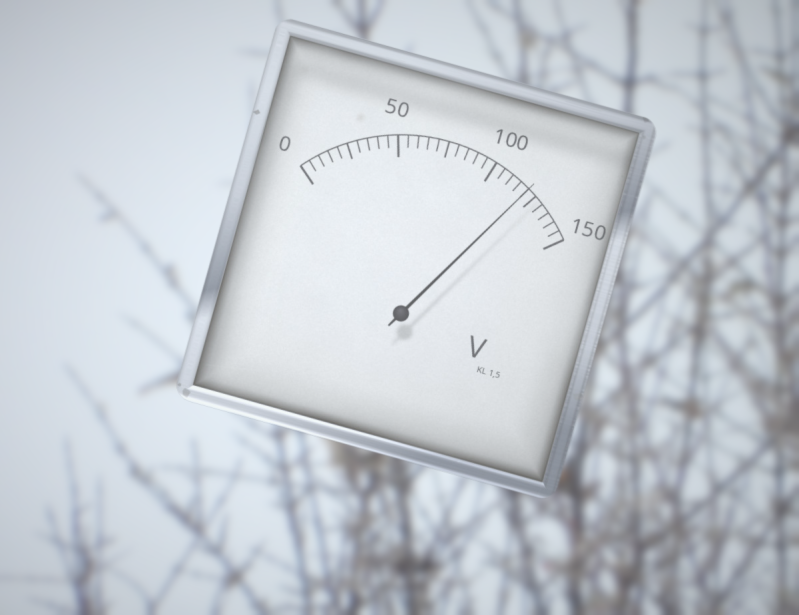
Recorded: 120 V
